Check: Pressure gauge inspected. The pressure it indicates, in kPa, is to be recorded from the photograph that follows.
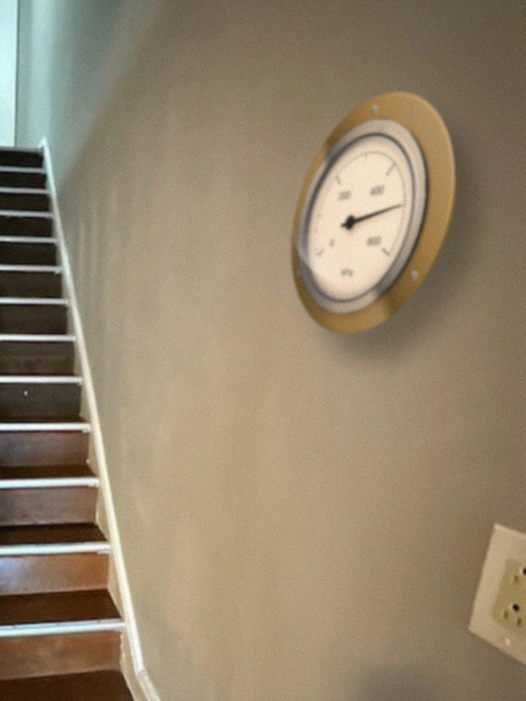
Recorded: 500 kPa
